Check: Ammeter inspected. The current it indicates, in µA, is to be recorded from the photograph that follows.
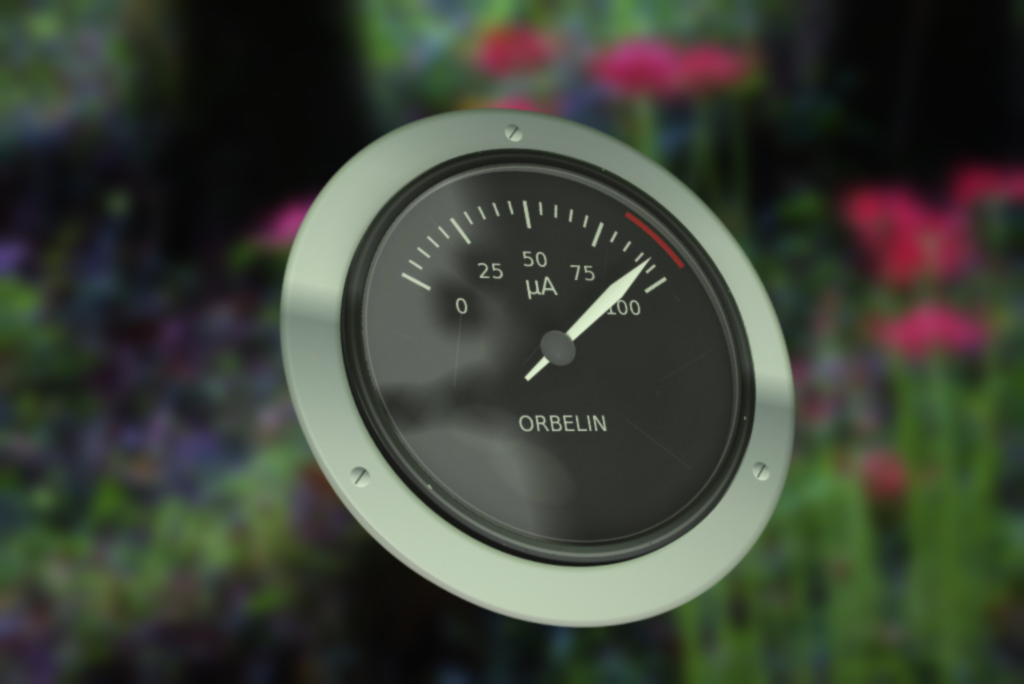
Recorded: 92.5 µA
